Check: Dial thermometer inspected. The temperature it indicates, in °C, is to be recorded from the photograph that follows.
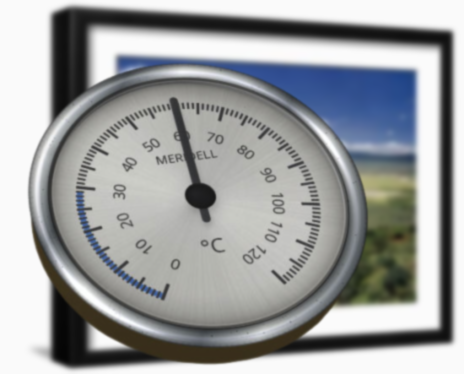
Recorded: 60 °C
